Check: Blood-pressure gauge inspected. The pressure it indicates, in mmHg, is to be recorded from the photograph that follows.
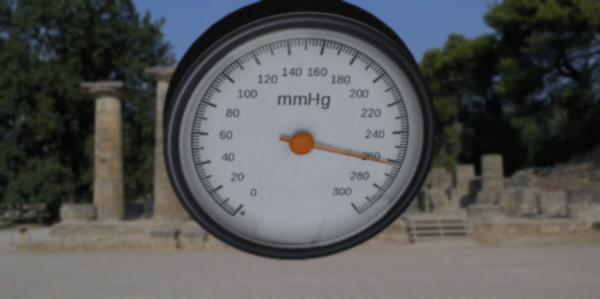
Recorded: 260 mmHg
